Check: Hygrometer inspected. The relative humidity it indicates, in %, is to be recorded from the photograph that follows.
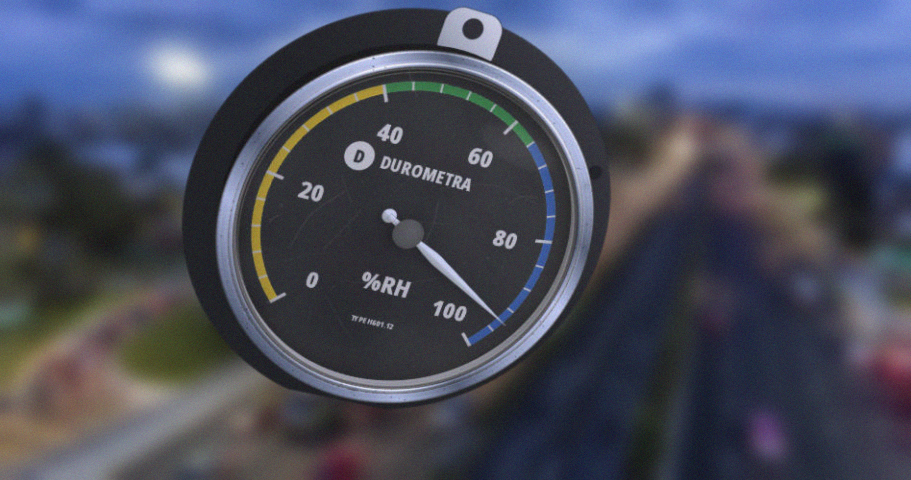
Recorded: 94 %
